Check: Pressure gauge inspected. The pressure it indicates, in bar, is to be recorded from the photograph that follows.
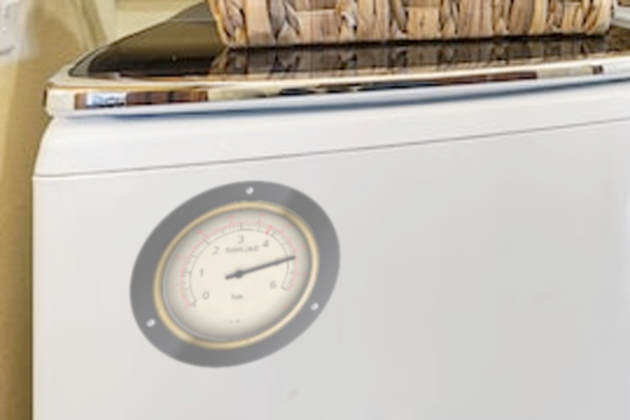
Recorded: 5 bar
